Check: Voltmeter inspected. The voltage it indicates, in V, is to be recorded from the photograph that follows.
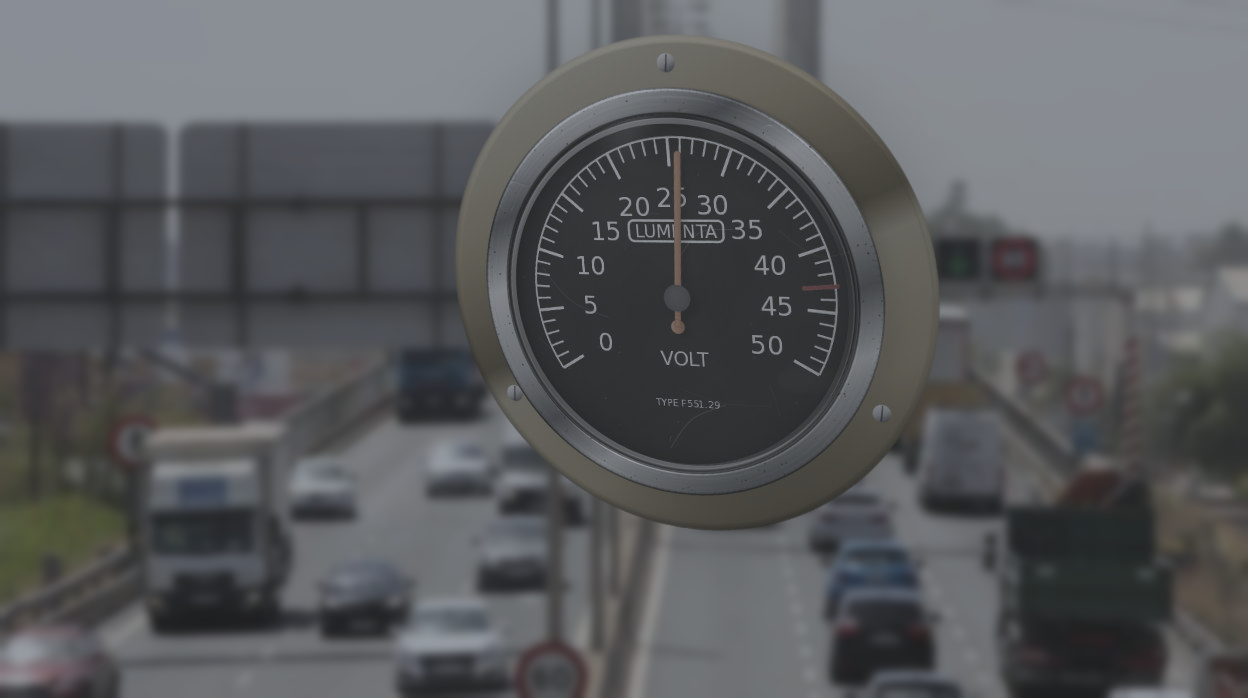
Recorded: 26 V
